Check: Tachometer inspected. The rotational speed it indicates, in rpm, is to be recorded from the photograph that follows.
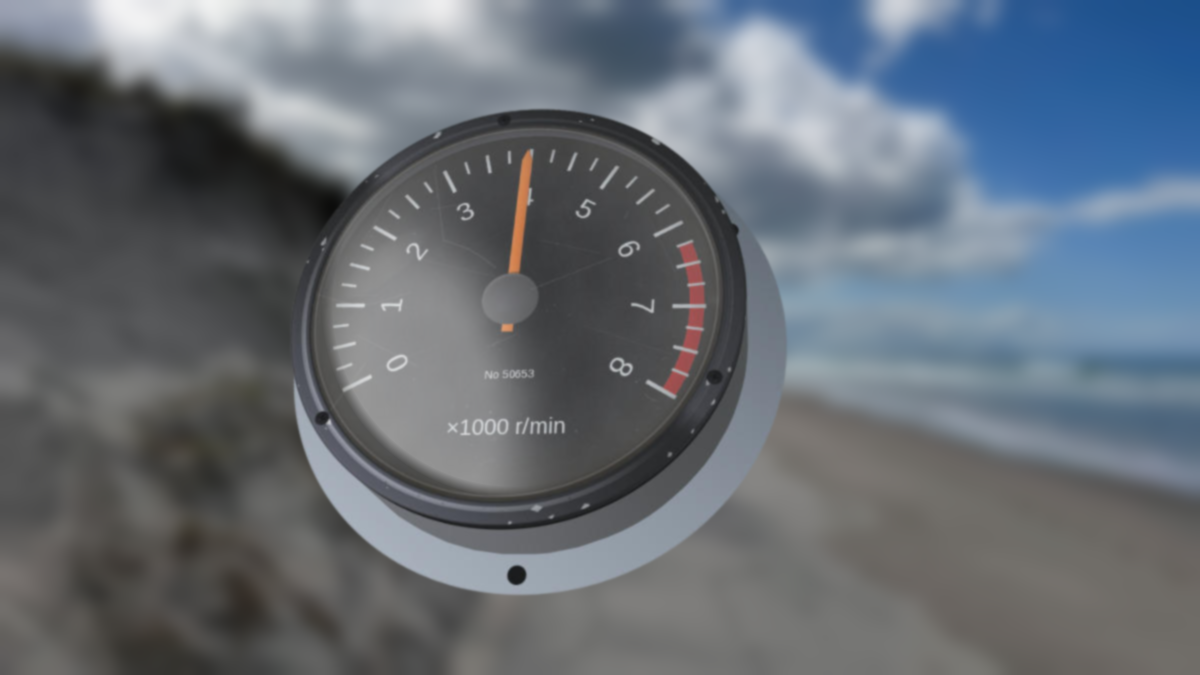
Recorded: 4000 rpm
